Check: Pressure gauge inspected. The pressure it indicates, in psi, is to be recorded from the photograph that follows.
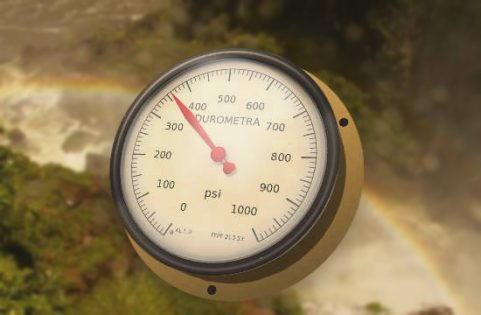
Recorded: 360 psi
